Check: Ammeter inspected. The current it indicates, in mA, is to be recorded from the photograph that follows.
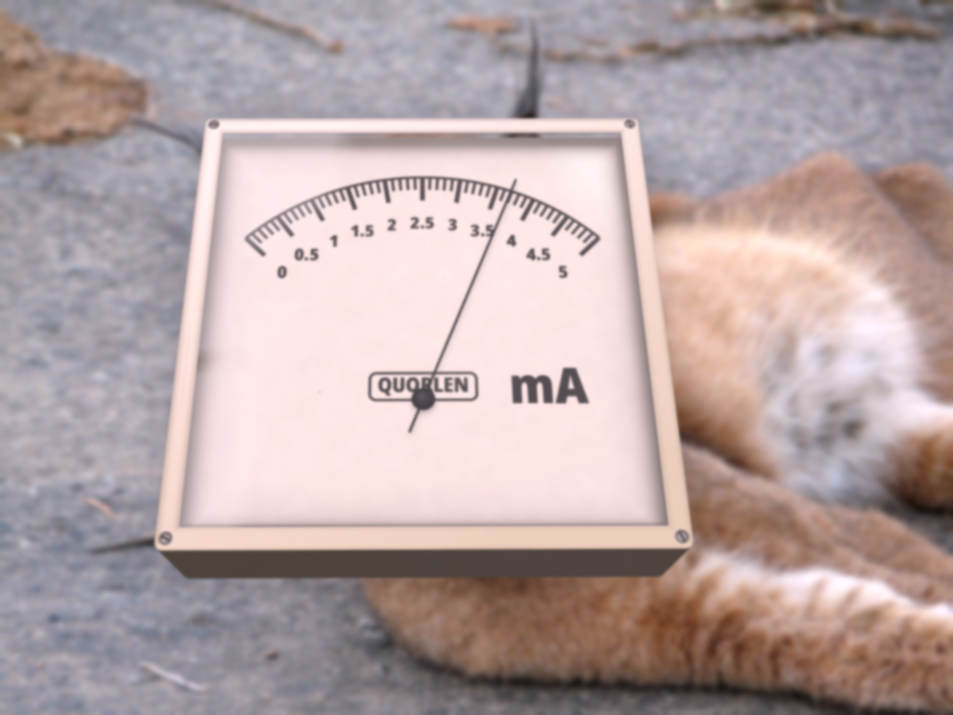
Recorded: 3.7 mA
